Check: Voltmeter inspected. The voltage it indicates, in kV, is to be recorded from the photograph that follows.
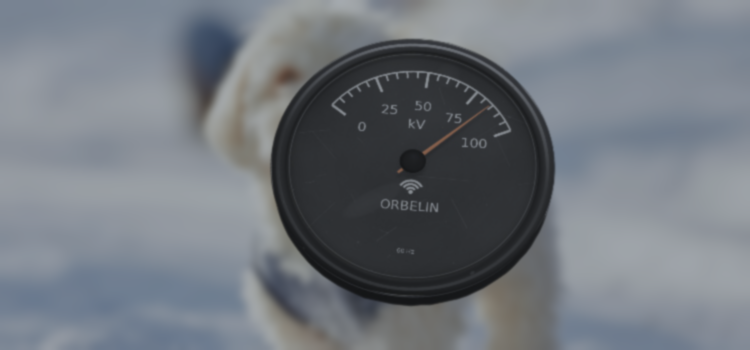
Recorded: 85 kV
